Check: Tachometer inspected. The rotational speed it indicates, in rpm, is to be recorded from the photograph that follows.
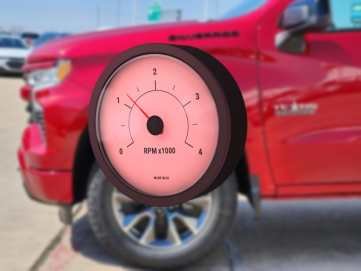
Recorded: 1250 rpm
